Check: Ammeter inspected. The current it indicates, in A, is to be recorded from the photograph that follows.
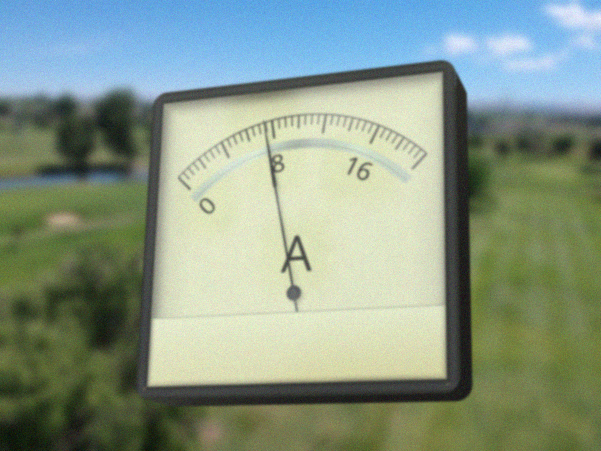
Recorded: 7.5 A
